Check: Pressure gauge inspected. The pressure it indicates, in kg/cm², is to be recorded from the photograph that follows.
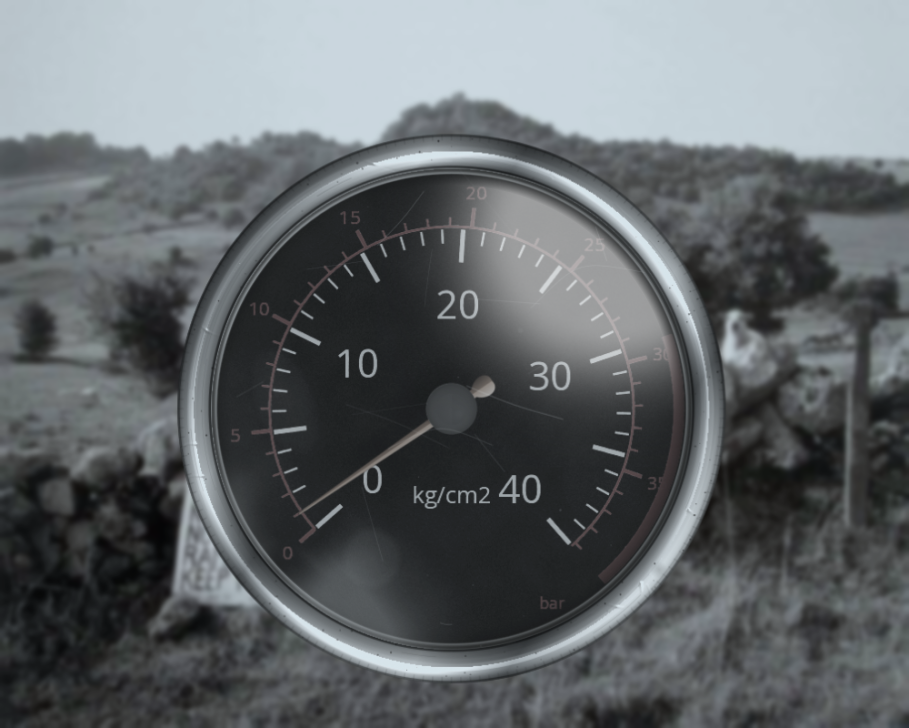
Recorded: 1 kg/cm²
